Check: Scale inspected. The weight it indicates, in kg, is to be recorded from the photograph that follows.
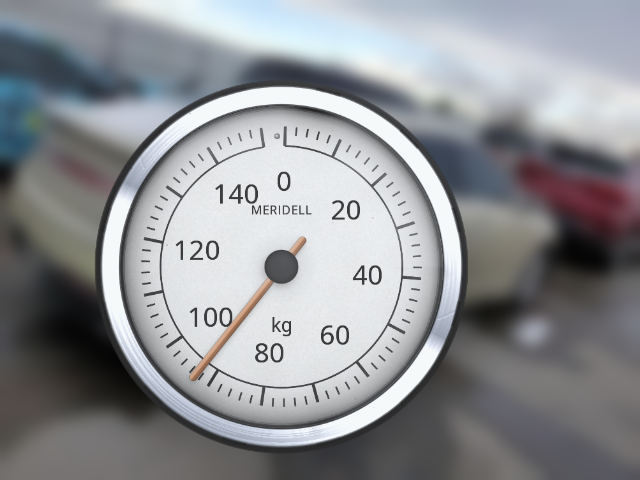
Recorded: 93 kg
